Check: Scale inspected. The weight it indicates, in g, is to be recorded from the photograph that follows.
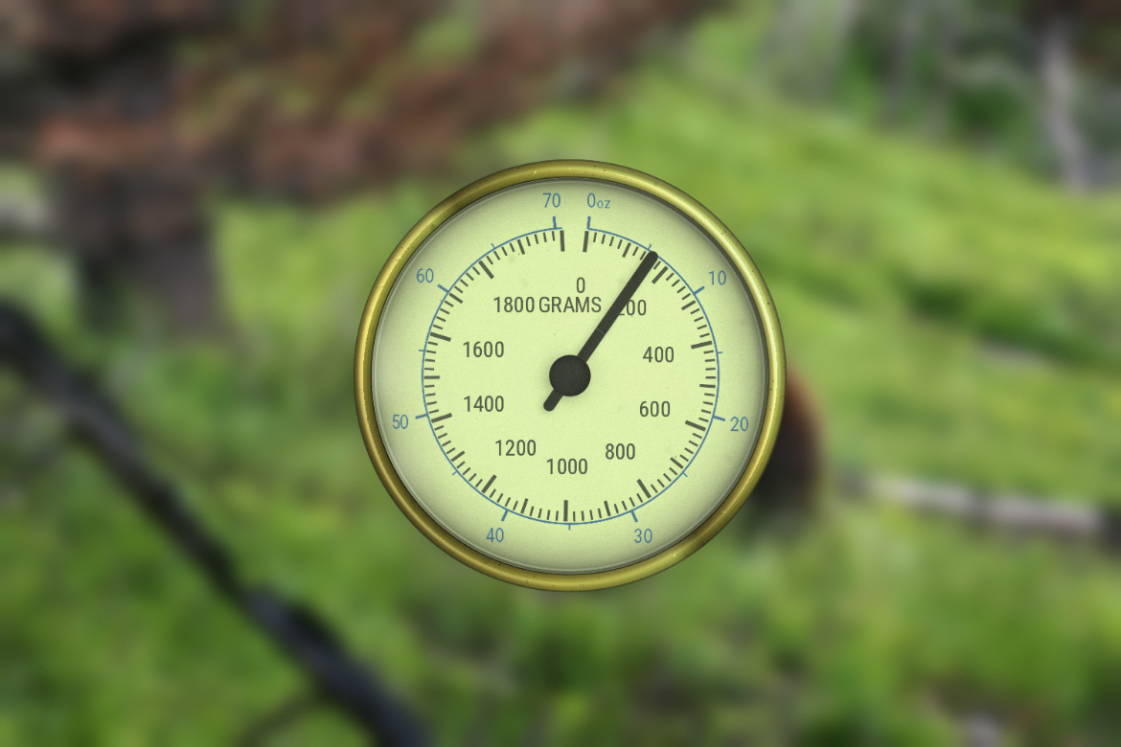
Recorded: 160 g
